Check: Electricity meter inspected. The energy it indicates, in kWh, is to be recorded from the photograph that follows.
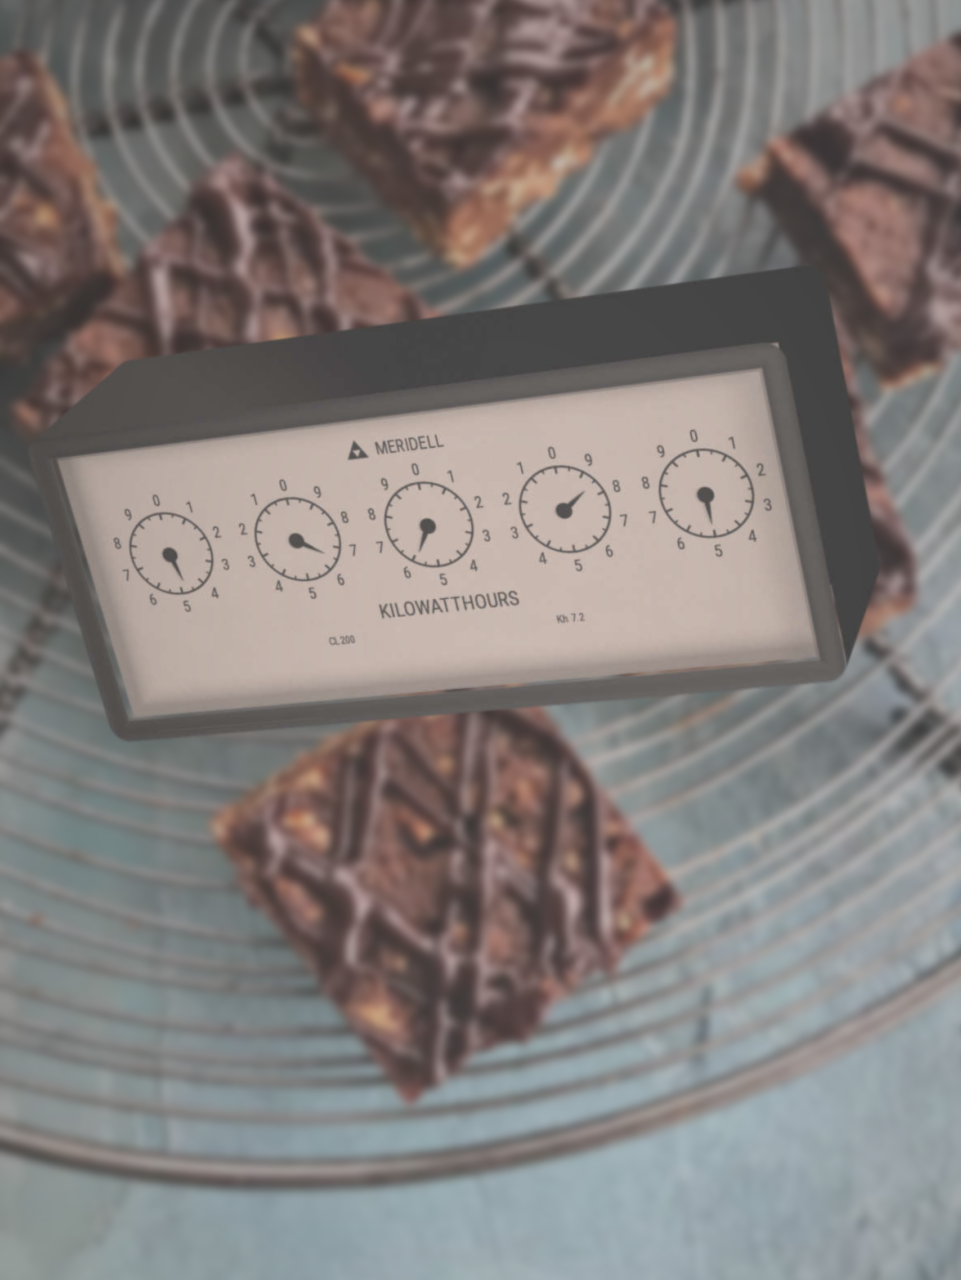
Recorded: 46585 kWh
